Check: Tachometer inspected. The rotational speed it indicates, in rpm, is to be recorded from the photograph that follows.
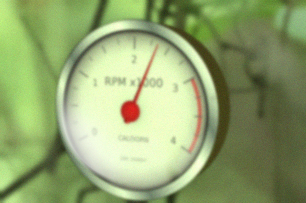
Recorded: 2375 rpm
